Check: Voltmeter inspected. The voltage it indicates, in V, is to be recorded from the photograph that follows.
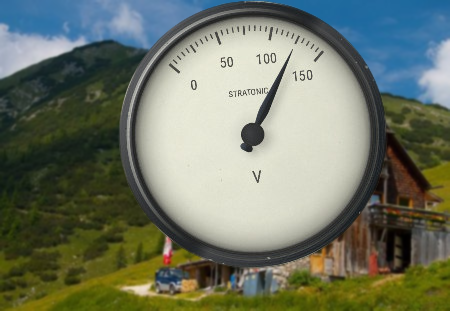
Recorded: 125 V
